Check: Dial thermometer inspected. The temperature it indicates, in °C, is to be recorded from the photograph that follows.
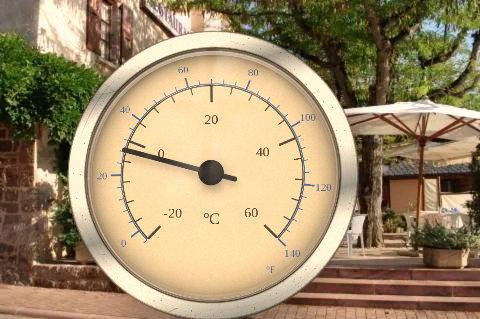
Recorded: -2 °C
